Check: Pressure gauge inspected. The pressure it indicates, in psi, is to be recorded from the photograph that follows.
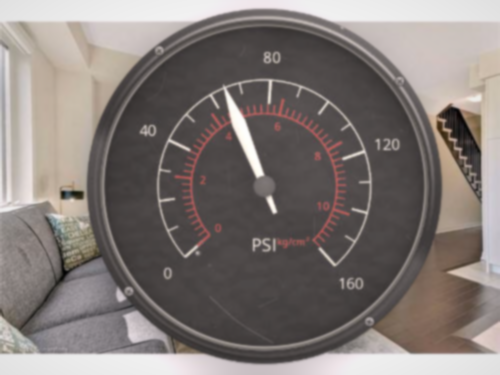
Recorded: 65 psi
